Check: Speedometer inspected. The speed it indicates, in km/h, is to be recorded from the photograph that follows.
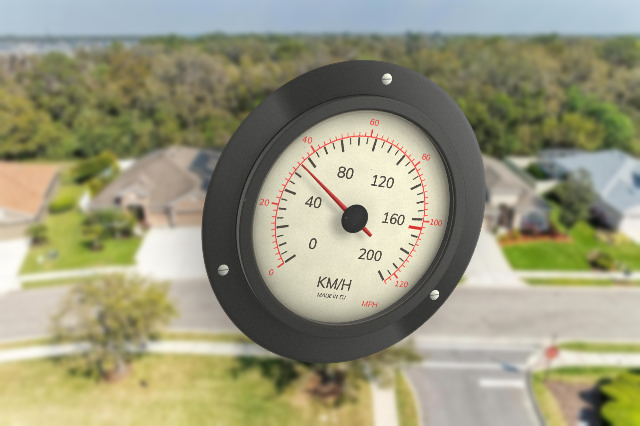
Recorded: 55 km/h
